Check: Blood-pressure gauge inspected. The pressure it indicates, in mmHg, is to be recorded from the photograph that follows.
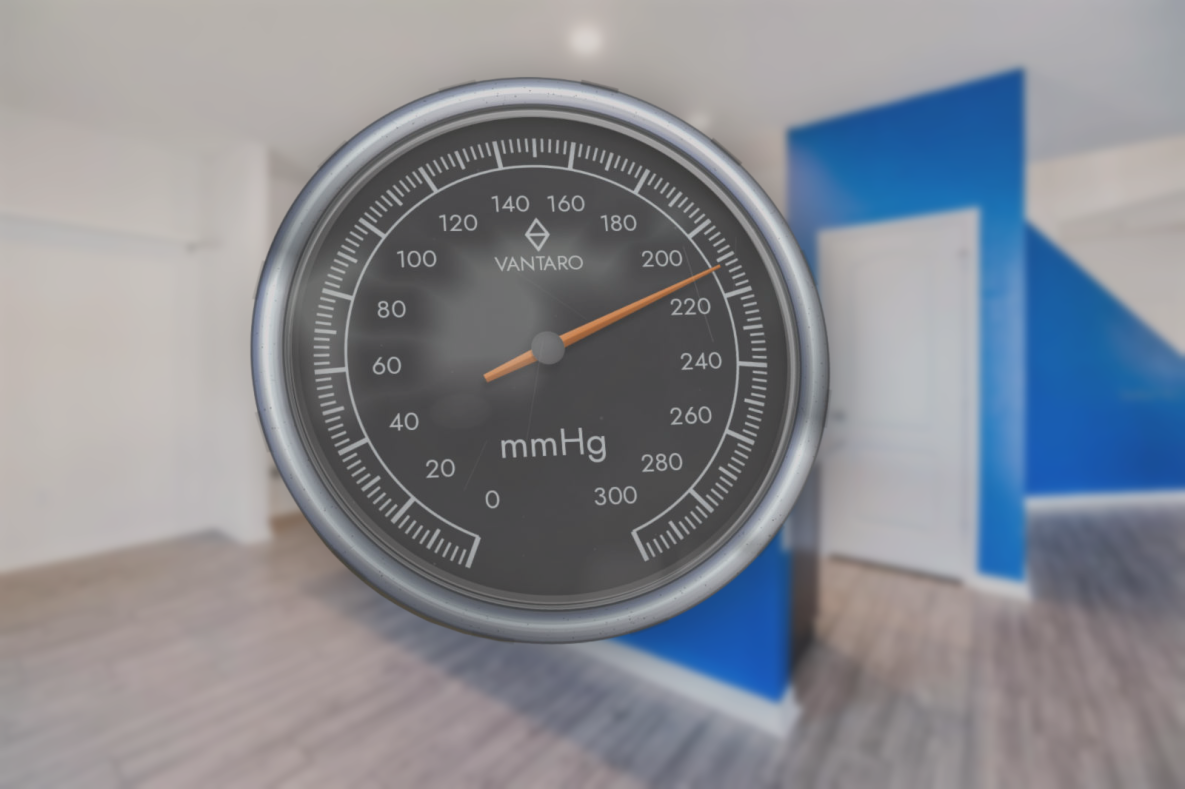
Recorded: 212 mmHg
